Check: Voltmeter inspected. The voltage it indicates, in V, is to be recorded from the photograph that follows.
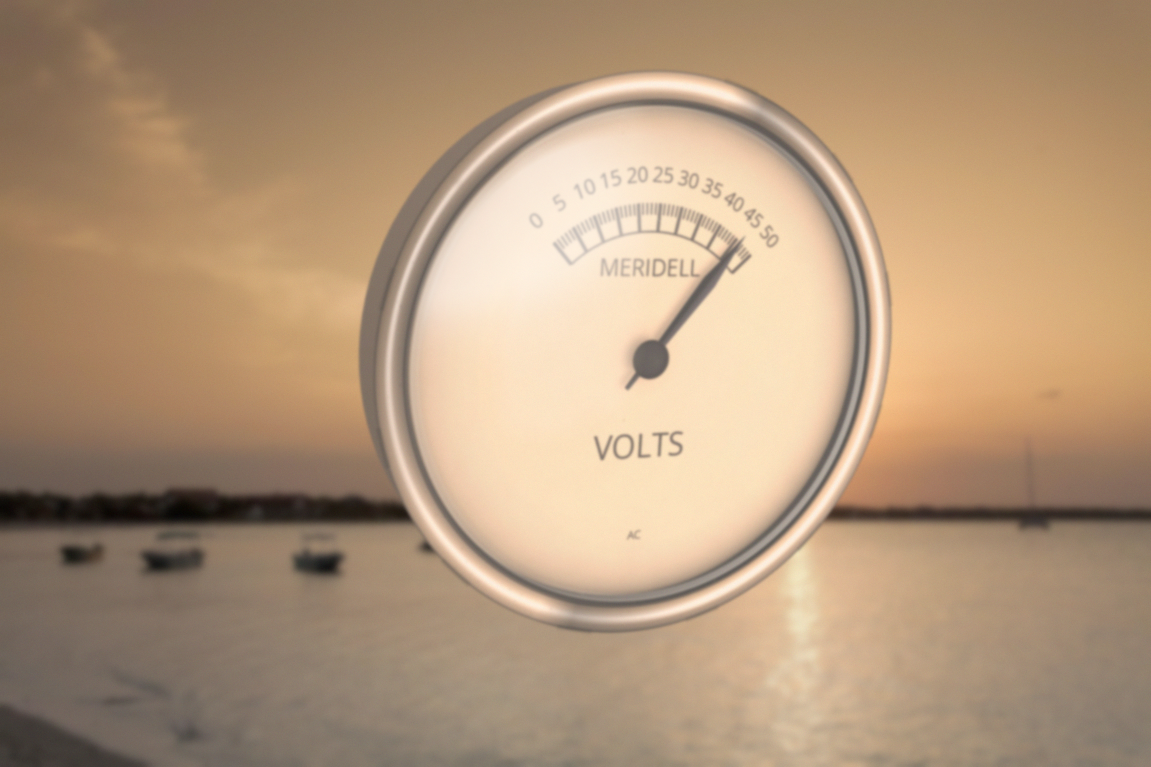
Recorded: 45 V
